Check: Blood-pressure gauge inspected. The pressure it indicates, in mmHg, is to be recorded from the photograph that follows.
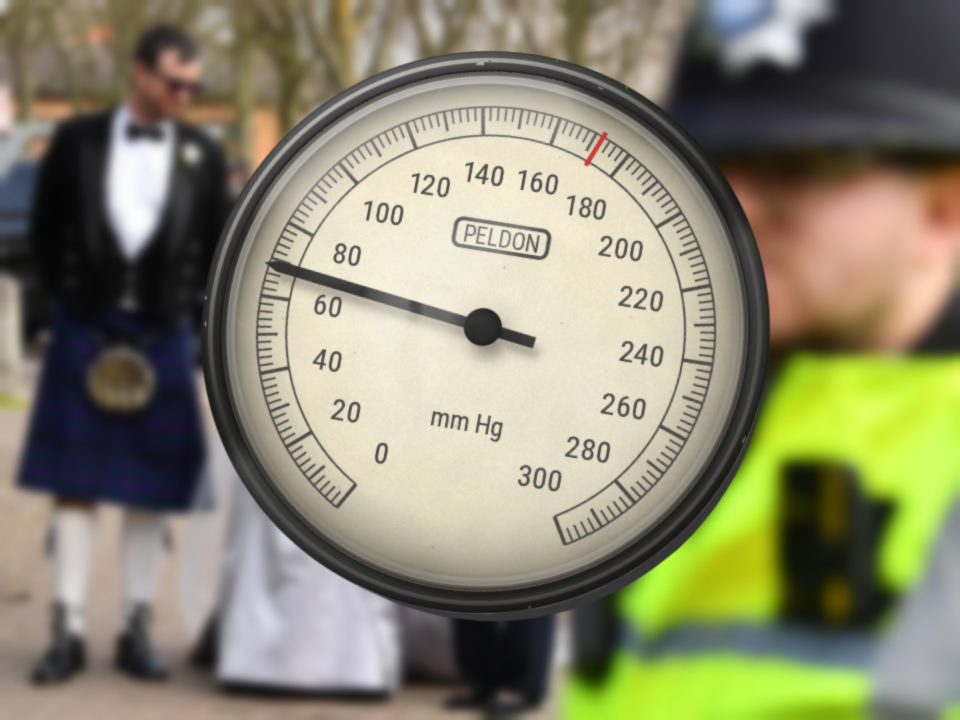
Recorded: 68 mmHg
